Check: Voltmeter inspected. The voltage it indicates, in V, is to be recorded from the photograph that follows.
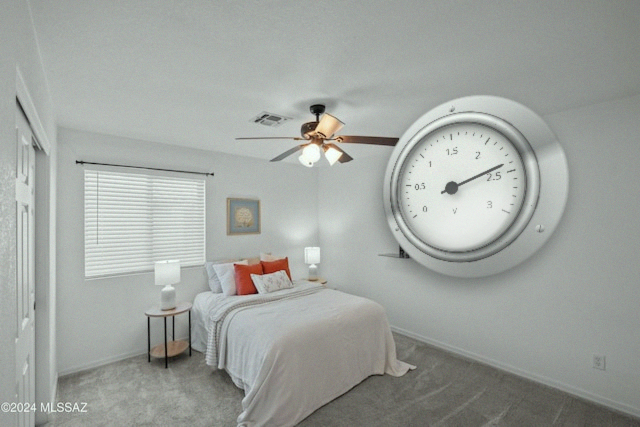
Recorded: 2.4 V
